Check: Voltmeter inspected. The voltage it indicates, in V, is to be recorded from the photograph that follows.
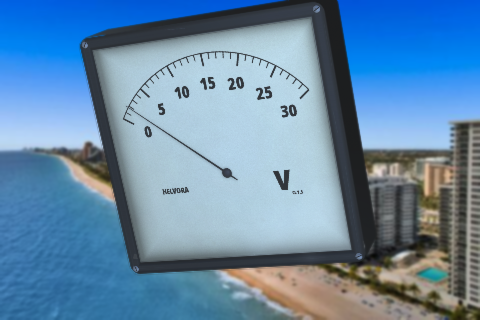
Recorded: 2 V
